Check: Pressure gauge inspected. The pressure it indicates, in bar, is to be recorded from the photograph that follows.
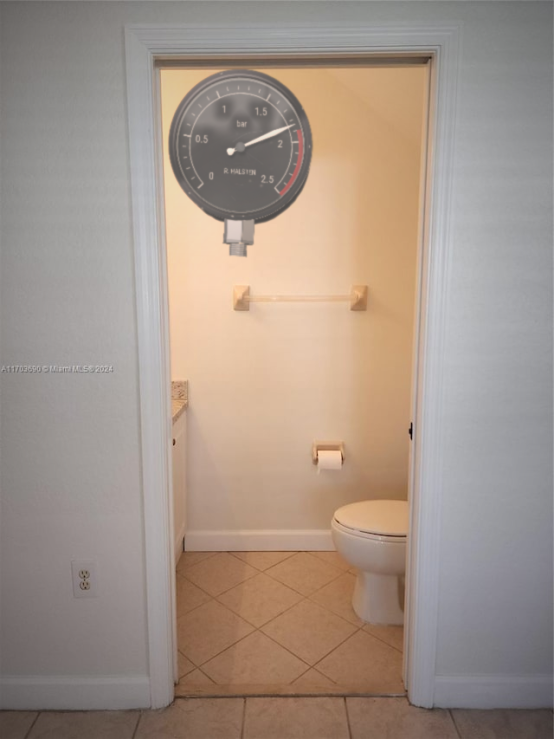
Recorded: 1.85 bar
